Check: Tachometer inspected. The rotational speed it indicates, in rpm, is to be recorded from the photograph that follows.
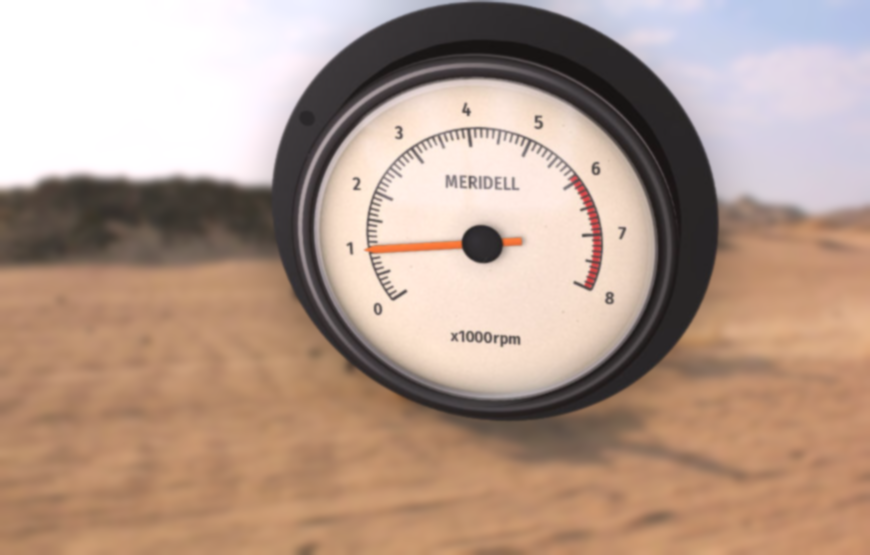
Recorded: 1000 rpm
